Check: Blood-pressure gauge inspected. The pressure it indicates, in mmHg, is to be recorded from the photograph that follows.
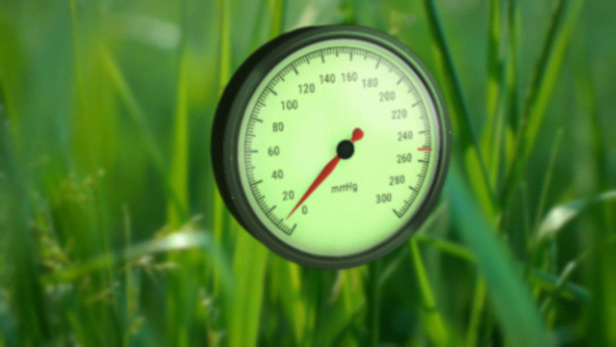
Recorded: 10 mmHg
